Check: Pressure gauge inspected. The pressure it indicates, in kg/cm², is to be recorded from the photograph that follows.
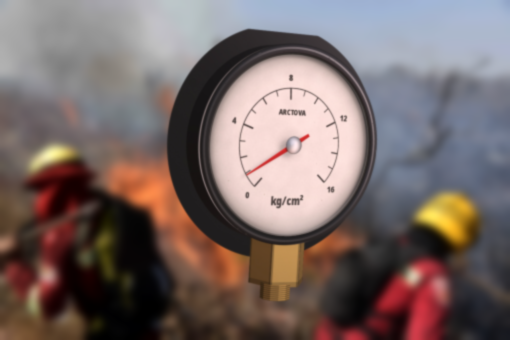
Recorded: 1 kg/cm²
